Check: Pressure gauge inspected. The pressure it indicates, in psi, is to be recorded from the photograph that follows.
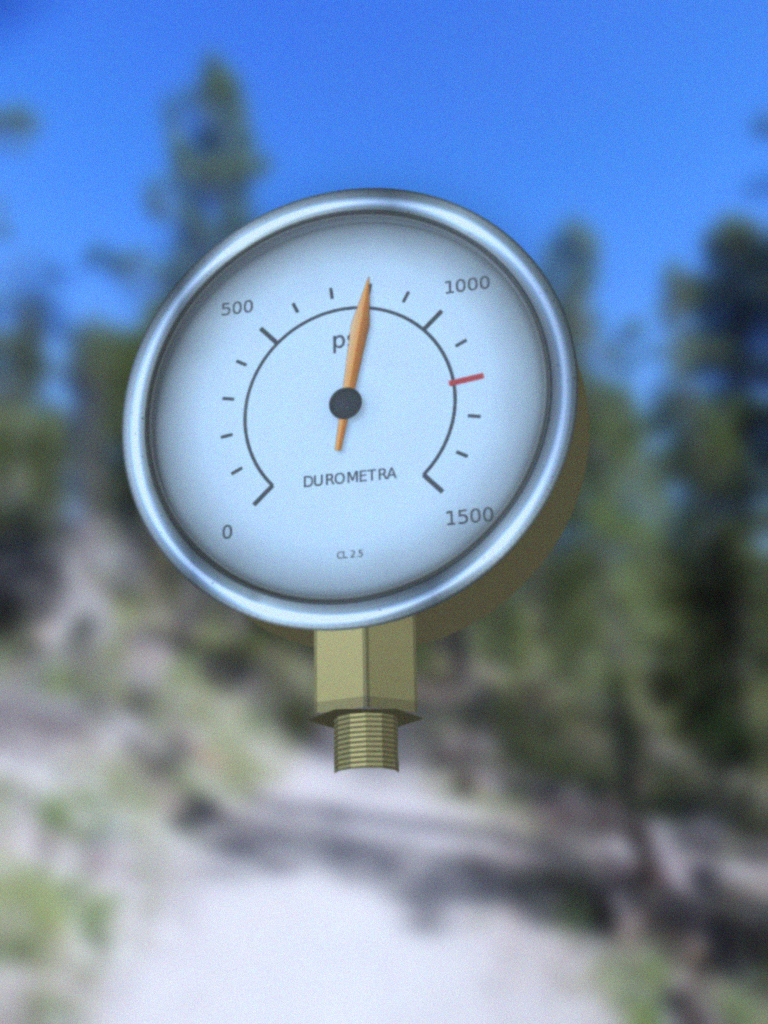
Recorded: 800 psi
